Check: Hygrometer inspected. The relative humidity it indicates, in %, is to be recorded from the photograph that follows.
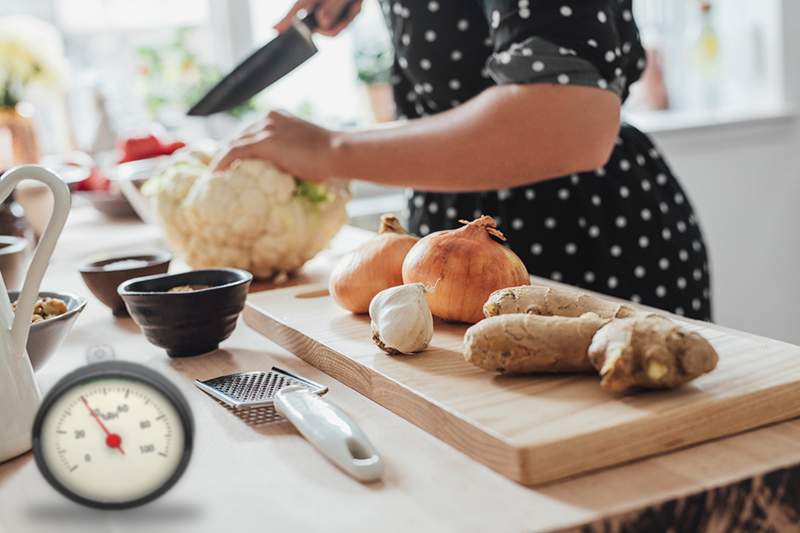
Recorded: 40 %
